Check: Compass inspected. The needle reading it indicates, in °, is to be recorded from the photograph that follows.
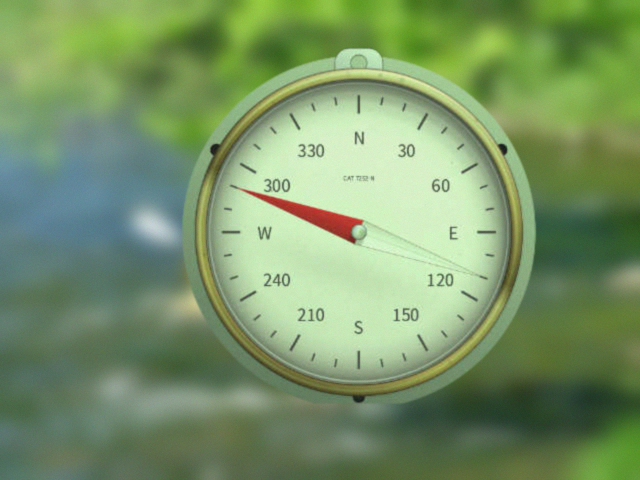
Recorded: 290 °
